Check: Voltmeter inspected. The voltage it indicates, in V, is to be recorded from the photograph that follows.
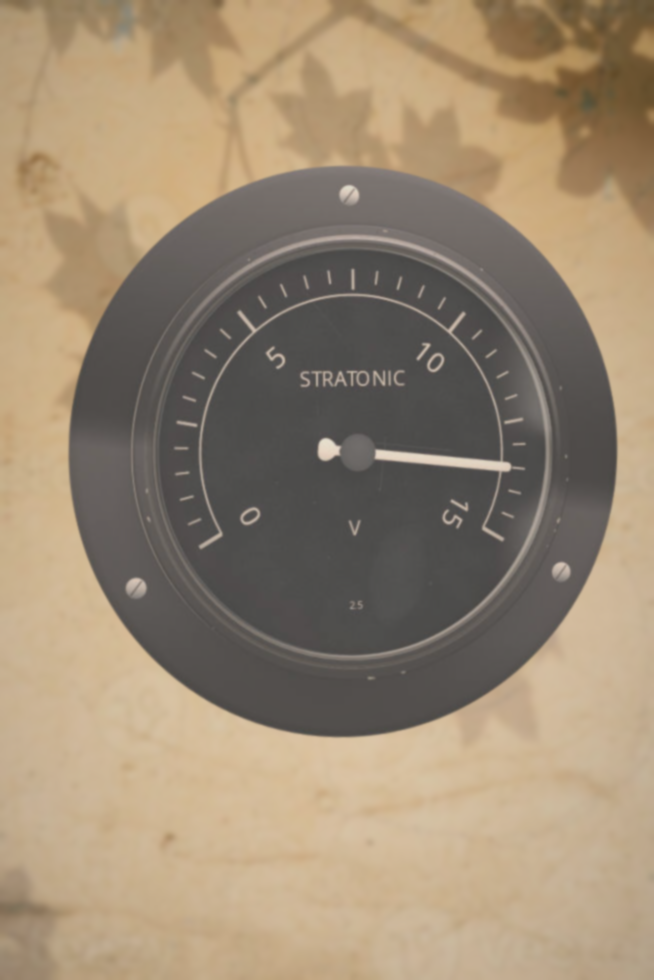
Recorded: 13.5 V
